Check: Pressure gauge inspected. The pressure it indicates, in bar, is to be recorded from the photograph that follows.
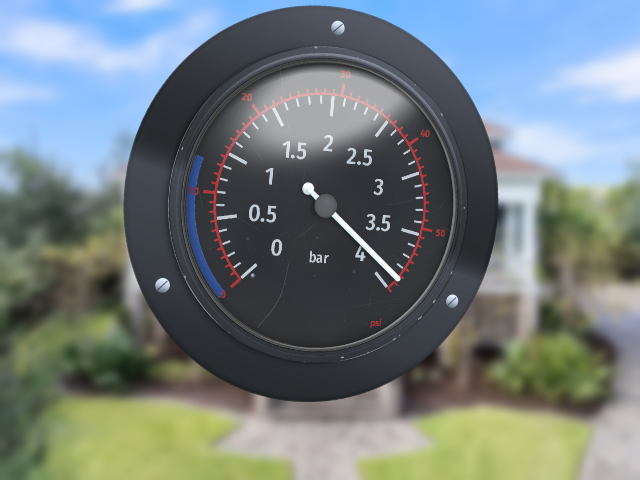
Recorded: 3.9 bar
